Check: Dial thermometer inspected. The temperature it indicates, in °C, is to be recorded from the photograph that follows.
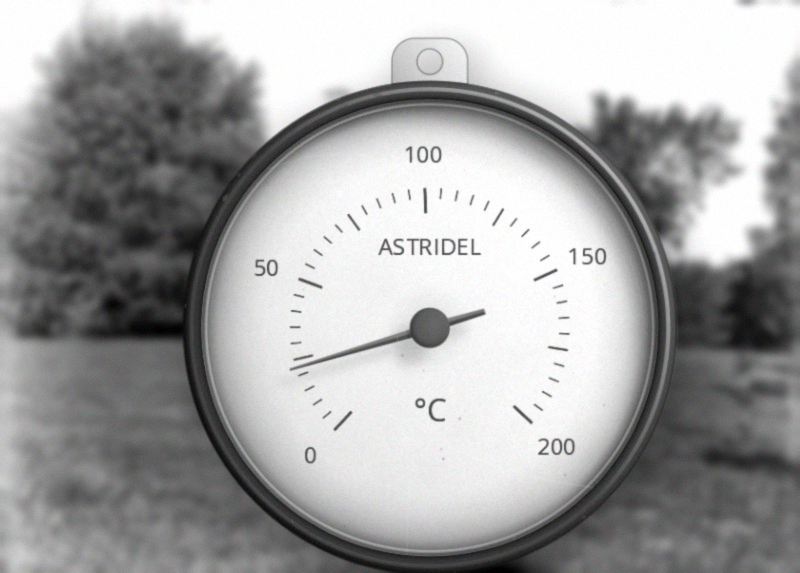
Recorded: 22.5 °C
